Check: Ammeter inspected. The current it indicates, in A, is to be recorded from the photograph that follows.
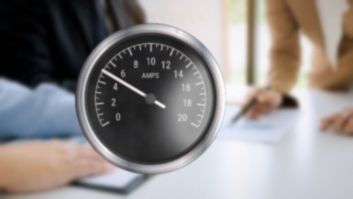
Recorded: 5 A
